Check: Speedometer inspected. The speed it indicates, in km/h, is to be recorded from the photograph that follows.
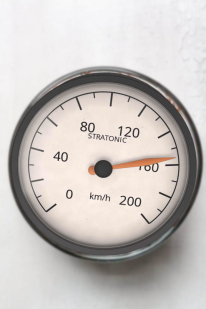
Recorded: 155 km/h
